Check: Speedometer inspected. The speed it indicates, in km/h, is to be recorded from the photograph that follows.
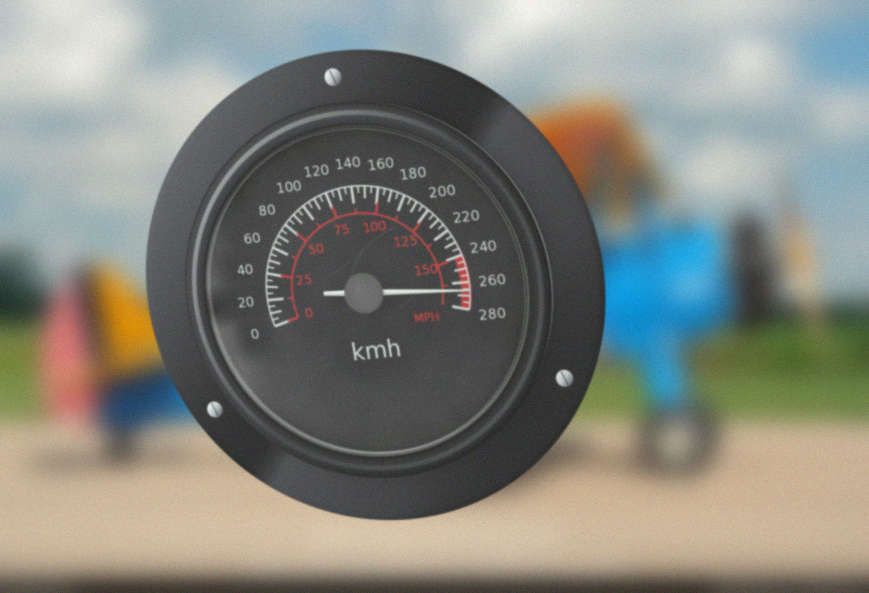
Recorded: 265 km/h
